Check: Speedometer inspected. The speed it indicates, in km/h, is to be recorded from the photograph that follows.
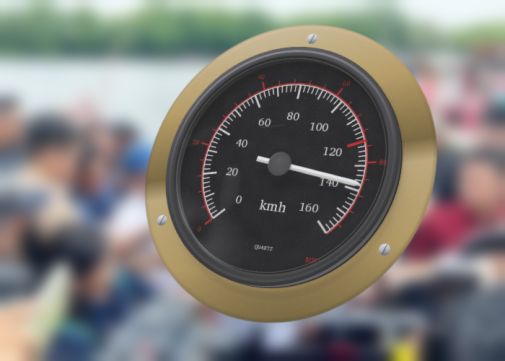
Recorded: 138 km/h
